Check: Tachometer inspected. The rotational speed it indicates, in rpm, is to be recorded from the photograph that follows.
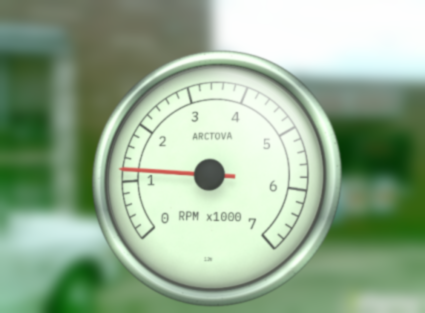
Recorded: 1200 rpm
